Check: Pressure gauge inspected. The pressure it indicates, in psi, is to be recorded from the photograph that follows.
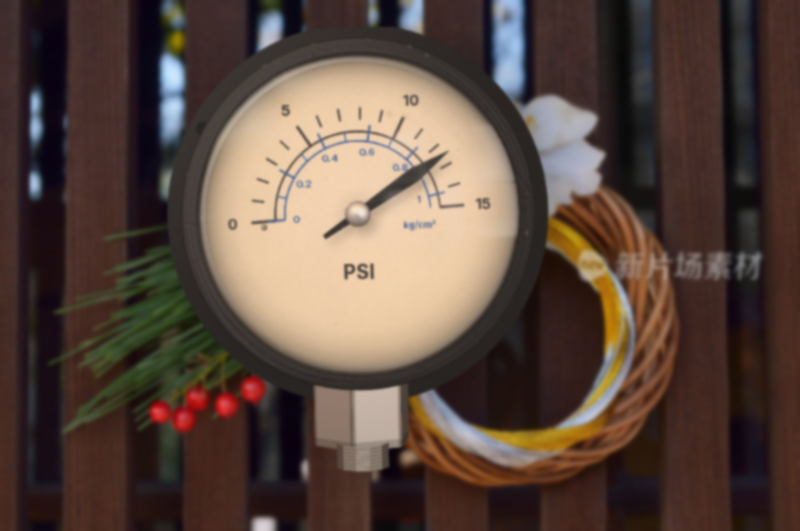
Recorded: 12.5 psi
